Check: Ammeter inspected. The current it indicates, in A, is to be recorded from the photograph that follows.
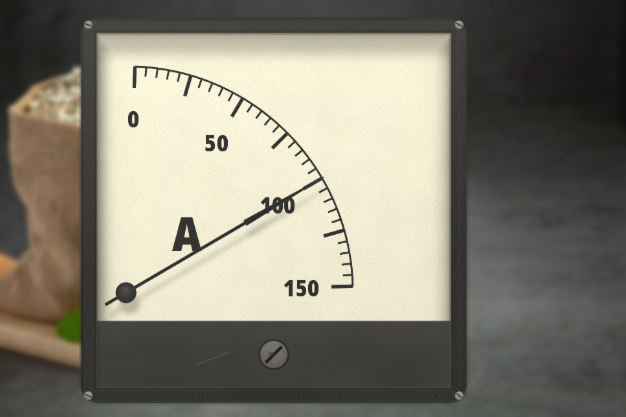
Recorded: 100 A
